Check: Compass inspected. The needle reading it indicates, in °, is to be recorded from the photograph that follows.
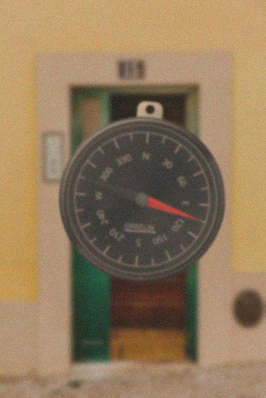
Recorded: 105 °
